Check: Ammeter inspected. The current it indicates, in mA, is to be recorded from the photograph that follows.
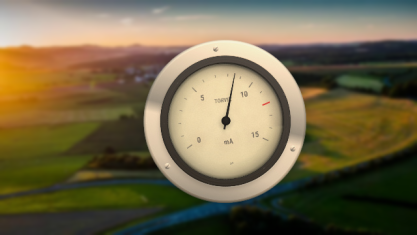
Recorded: 8.5 mA
